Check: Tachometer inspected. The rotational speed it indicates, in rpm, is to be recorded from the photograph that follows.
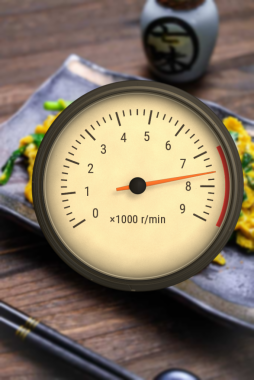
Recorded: 7600 rpm
